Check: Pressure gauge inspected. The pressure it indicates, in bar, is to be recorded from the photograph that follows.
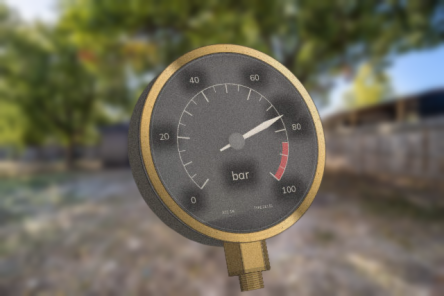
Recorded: 75 bar
